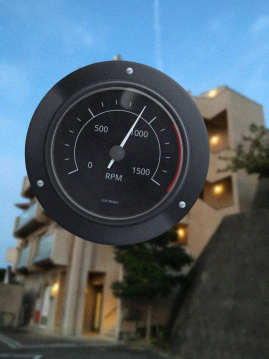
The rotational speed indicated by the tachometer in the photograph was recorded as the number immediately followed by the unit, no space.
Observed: 900rpm
